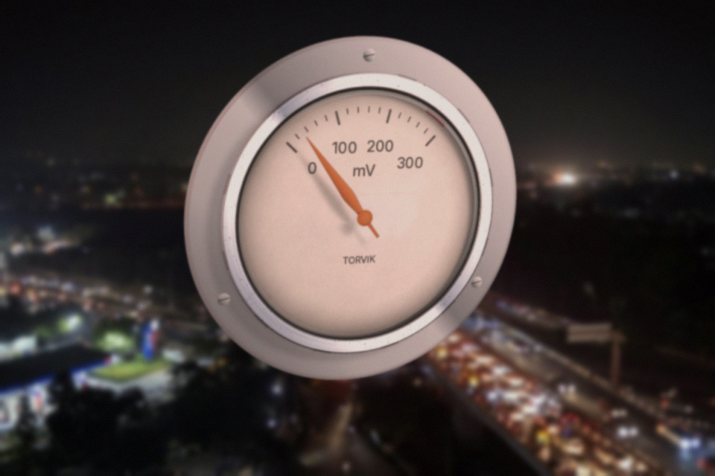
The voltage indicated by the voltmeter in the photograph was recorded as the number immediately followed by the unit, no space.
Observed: 30mV
